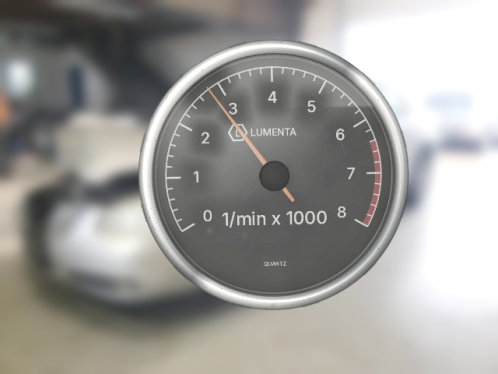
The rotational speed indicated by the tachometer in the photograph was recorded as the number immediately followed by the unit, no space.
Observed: 2800rpm
